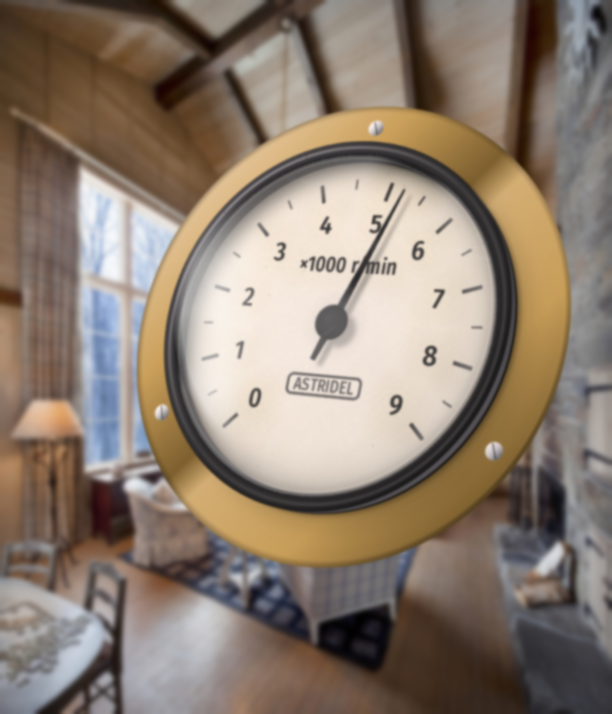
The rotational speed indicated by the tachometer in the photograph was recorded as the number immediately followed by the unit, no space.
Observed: 5250rpm
